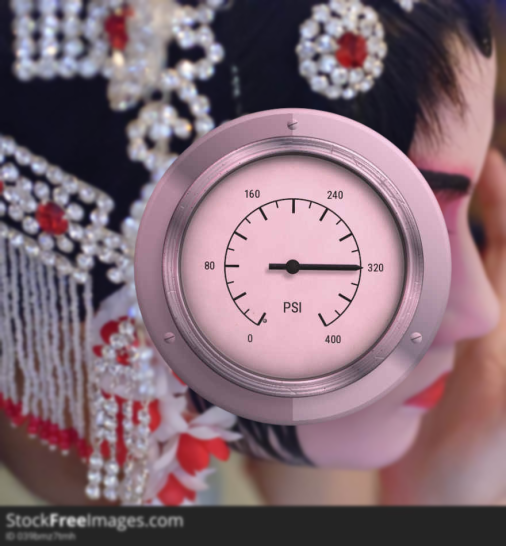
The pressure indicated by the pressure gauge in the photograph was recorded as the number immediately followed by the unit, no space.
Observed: 320psi
